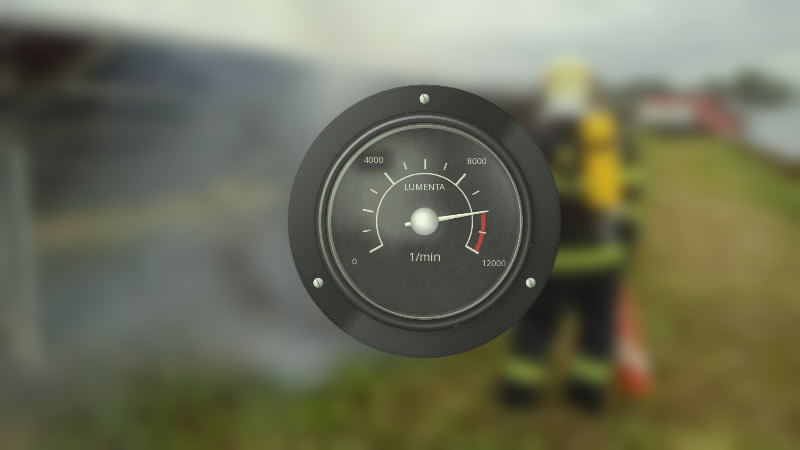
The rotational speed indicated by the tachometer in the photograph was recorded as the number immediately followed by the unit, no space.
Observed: 10000rpm
